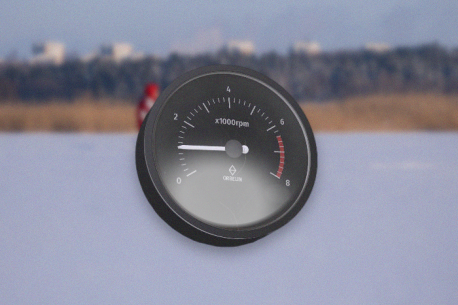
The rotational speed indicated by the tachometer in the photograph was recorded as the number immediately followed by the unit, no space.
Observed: 1000rpm
